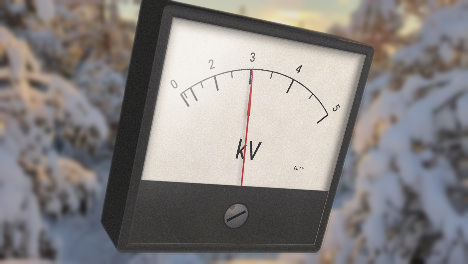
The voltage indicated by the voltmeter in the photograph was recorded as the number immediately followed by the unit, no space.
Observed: 3kV
